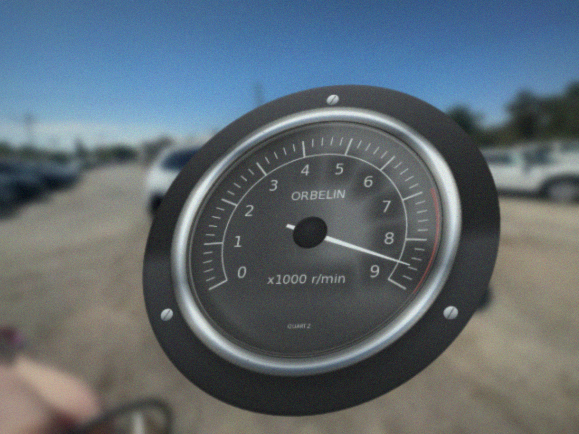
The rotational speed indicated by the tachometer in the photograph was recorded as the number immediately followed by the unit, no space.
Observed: 8600rpm
